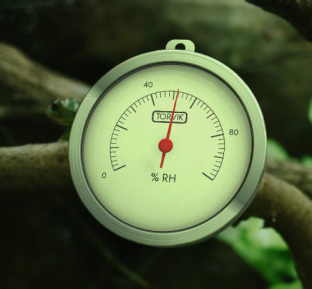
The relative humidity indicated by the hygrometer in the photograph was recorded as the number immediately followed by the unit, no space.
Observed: 52%
